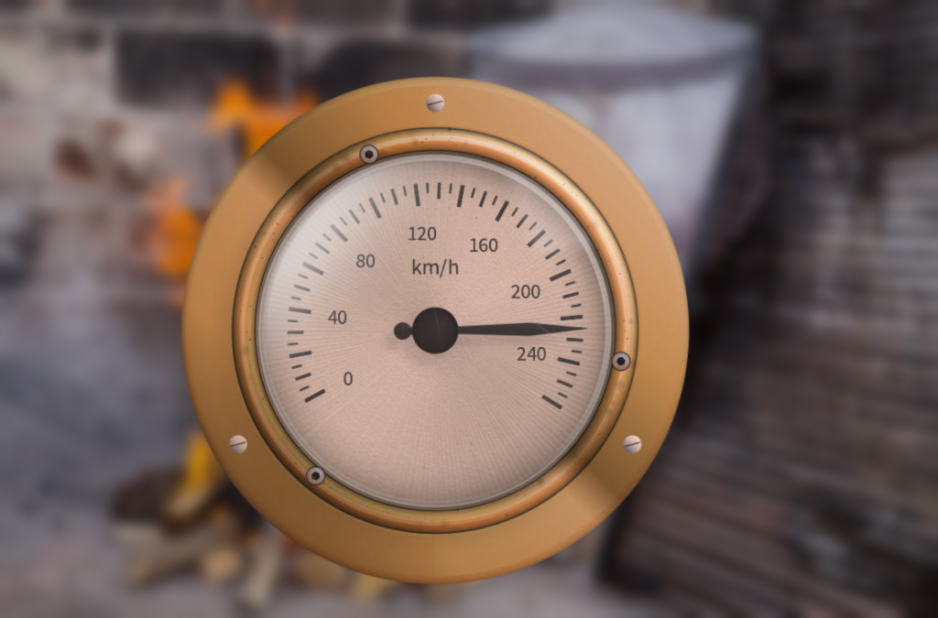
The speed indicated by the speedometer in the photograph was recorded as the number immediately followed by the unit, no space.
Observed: 225km/h
